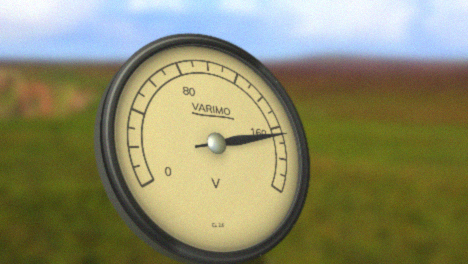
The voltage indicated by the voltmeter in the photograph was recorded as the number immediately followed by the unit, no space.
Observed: 165V
